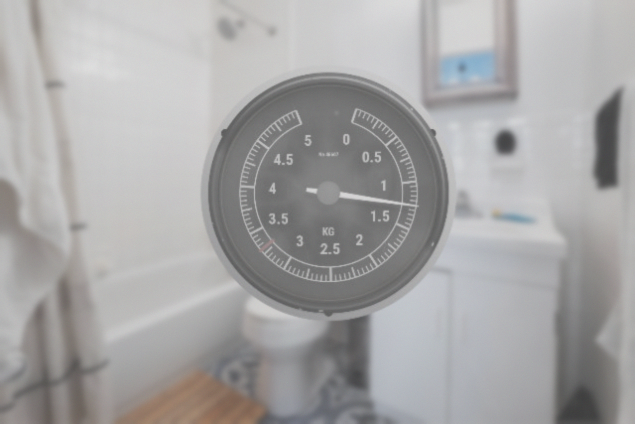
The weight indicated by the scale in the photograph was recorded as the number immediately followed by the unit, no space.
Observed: 1.25kg
